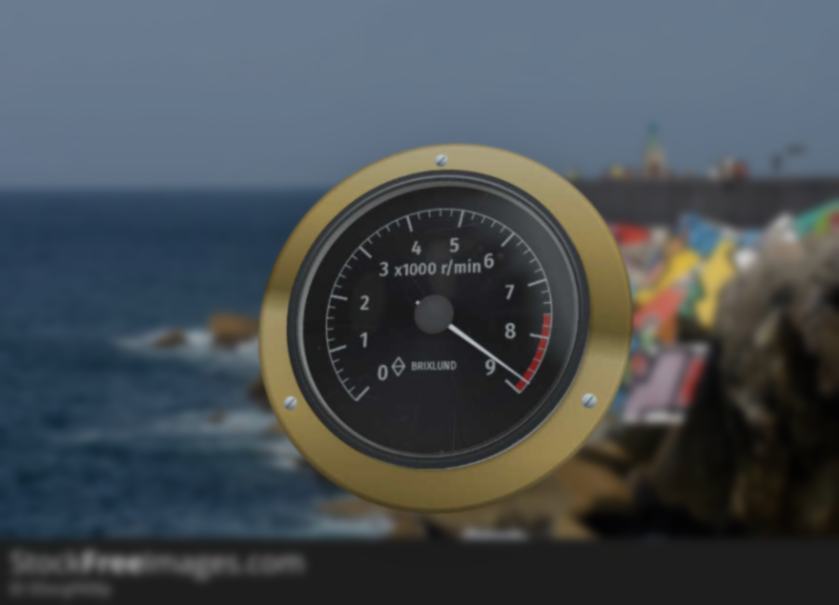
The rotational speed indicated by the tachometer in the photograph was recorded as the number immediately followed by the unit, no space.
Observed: 8800rpm
